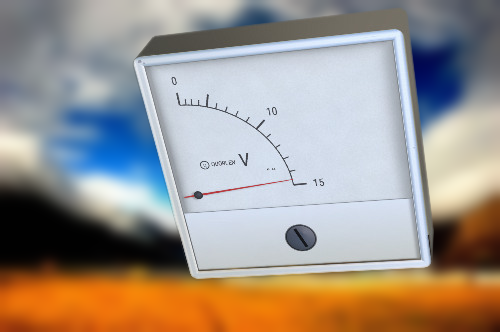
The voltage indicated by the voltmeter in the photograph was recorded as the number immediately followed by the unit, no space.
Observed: 14.5V
